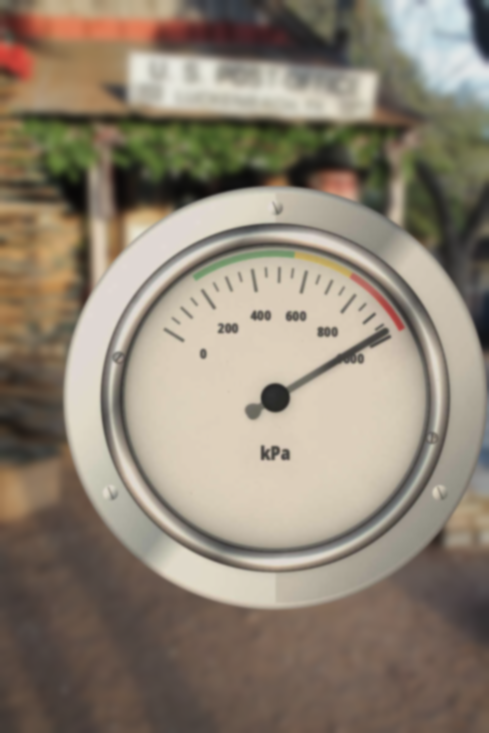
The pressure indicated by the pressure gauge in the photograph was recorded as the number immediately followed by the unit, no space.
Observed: 975kPa
